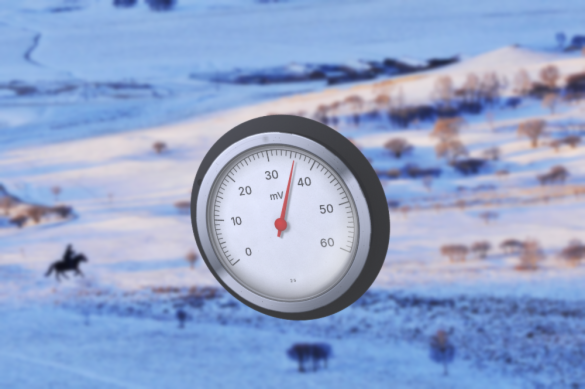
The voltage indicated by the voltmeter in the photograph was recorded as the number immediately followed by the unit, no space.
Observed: 36mV
